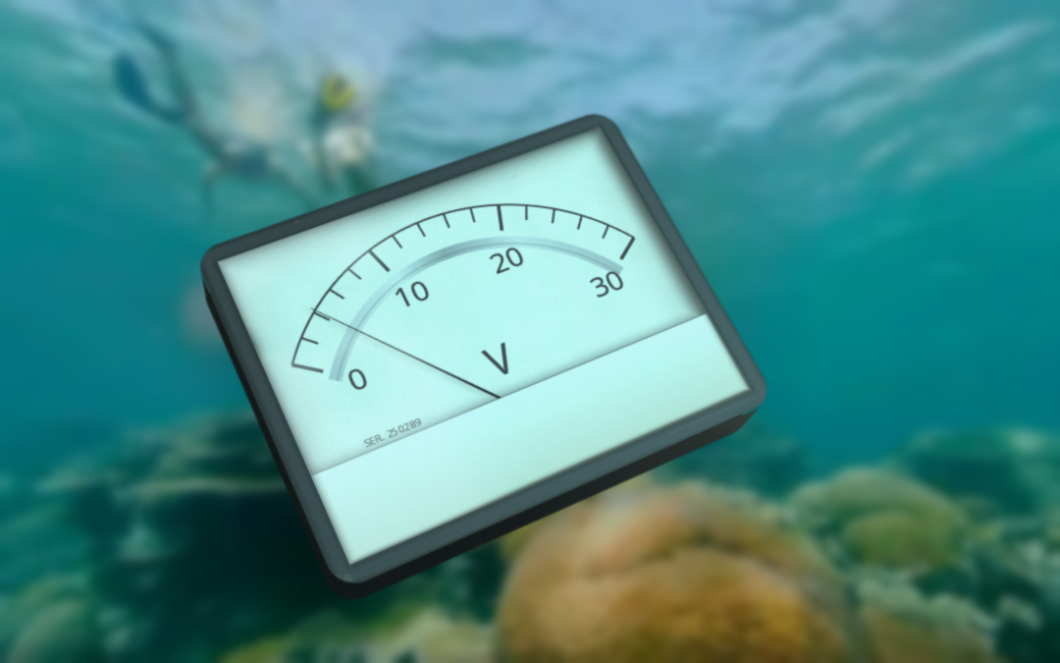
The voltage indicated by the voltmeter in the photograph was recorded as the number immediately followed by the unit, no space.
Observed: 4V
